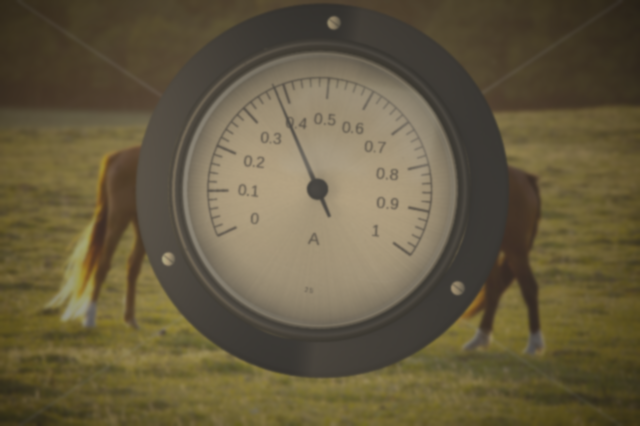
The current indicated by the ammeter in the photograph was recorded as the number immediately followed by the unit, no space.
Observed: 0.38A
